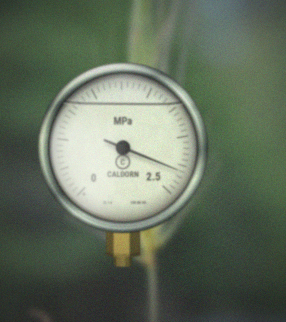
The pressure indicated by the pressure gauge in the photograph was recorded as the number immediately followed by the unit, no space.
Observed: 2.3MPa
